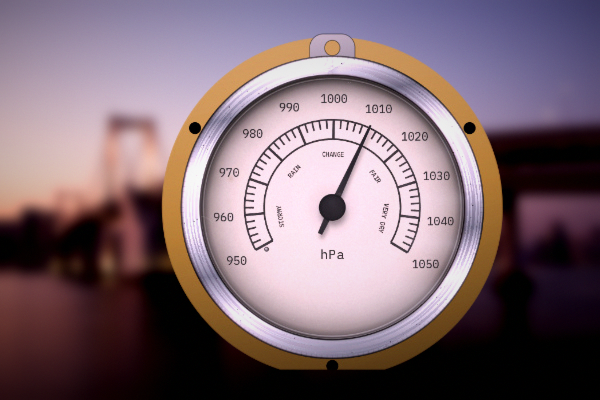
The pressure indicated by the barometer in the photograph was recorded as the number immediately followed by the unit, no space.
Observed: 1010hPa
